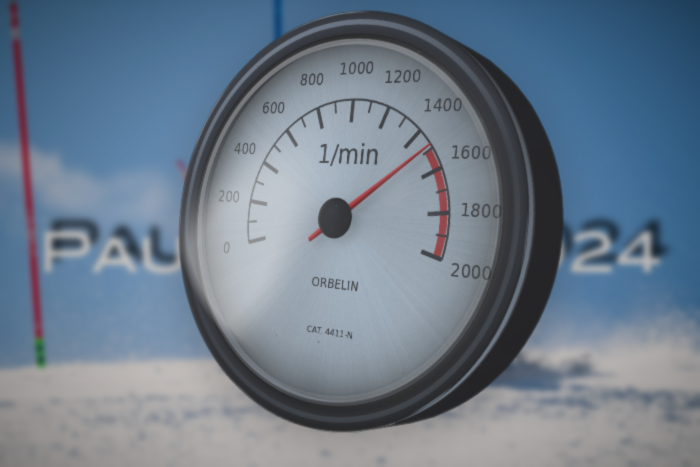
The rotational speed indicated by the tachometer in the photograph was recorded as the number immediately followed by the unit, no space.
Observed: 1500rpm
